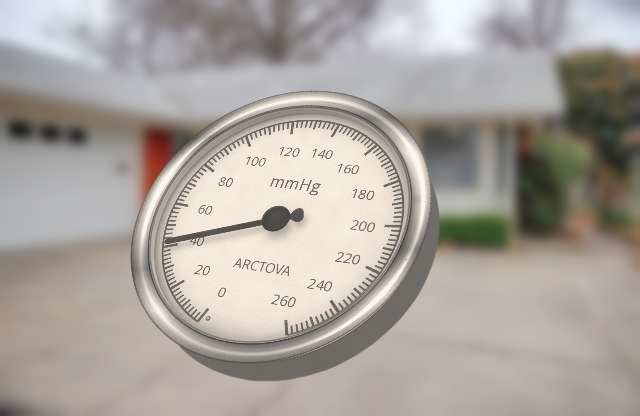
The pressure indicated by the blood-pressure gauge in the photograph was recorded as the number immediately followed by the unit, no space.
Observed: 40mmHg
